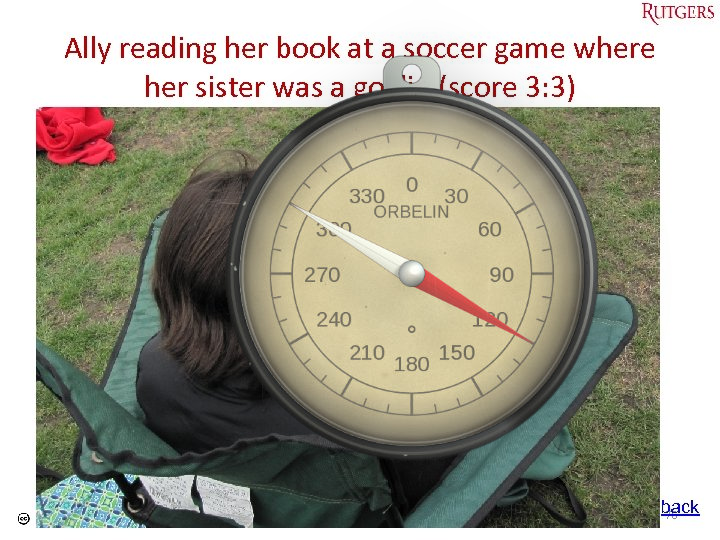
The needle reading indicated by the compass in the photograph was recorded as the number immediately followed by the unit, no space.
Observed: 120°
